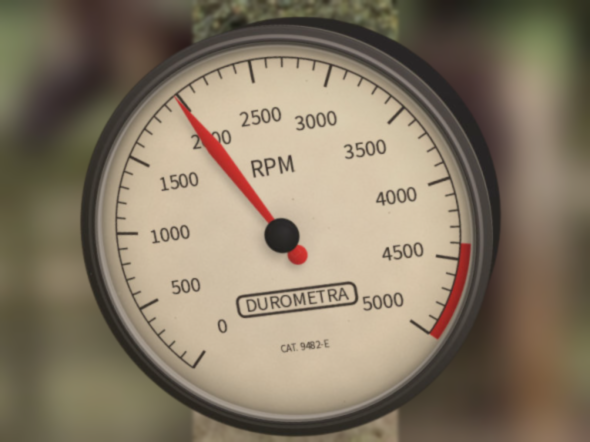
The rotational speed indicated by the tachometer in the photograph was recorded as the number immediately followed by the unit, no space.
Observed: 2000rpm
